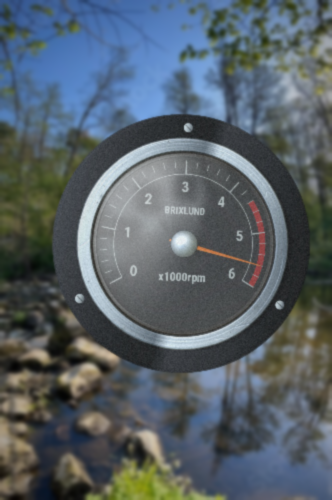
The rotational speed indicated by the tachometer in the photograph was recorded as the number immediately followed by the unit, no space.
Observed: 5600rpm
